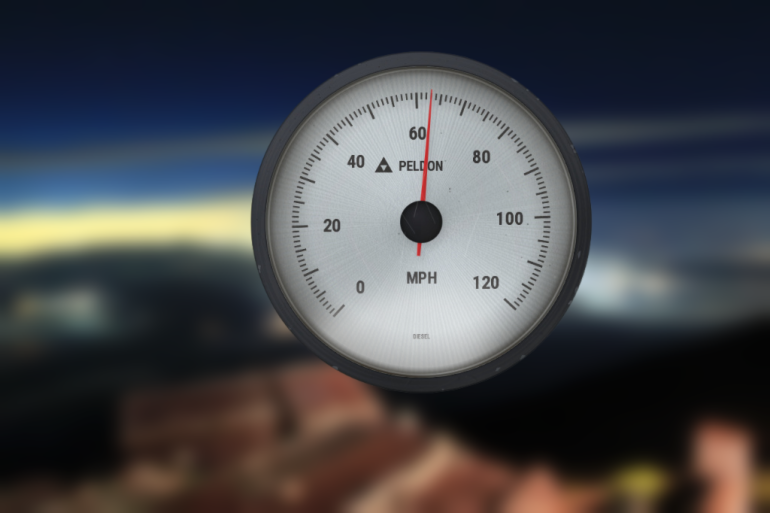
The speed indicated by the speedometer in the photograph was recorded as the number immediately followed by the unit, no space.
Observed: 63mph
